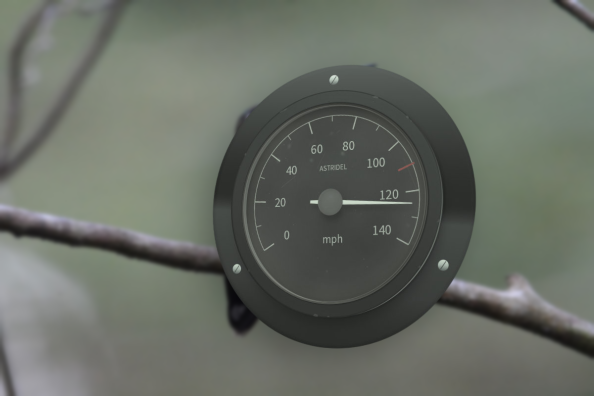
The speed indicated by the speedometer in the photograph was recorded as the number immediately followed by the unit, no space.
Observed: 125mph
